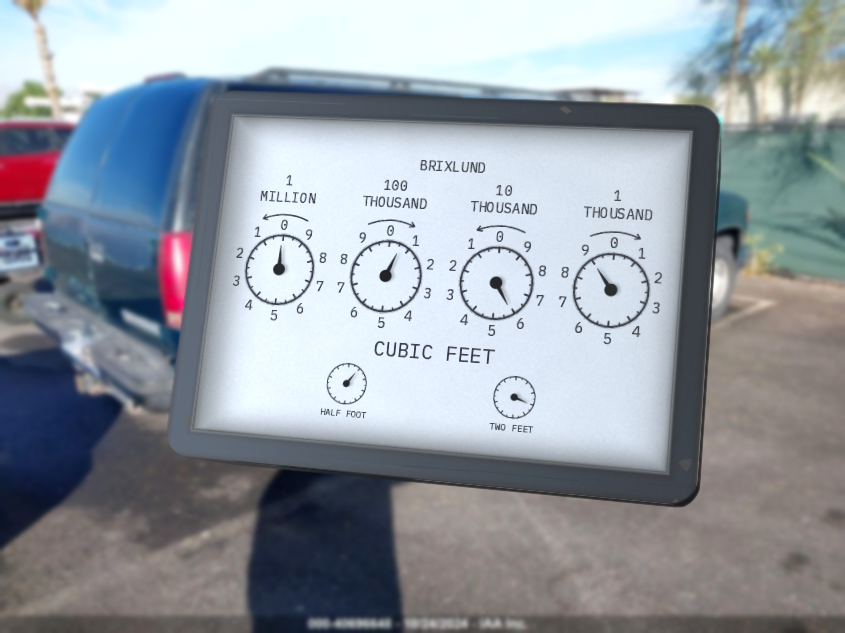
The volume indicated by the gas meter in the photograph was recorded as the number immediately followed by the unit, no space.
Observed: 5900ft³
